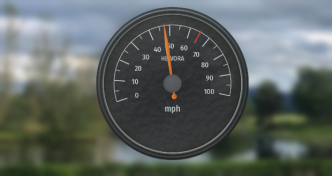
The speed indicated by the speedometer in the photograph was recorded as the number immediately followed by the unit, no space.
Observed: 47.5mph
